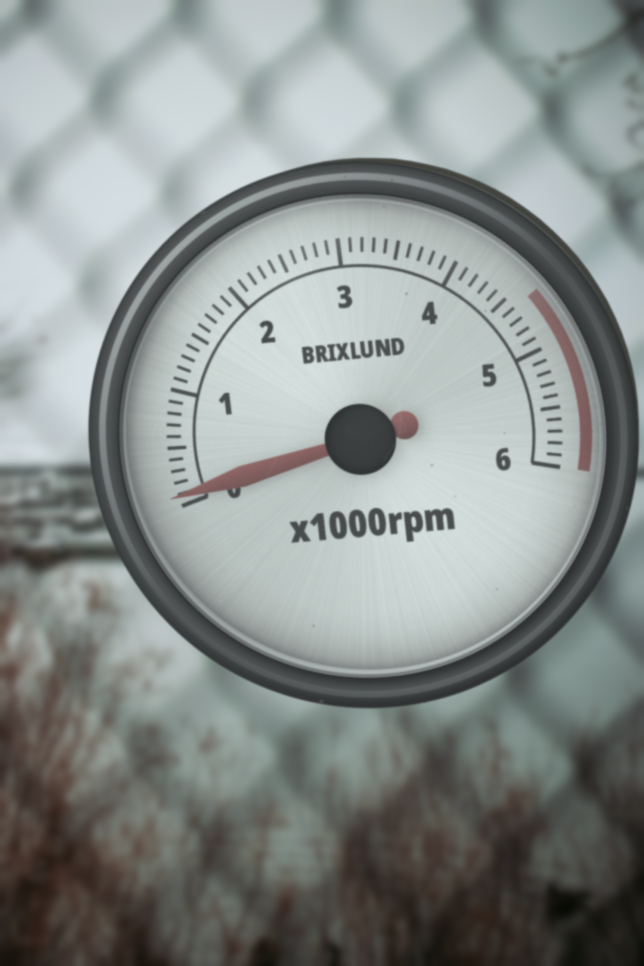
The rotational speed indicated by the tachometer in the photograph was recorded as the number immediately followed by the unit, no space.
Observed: 100rpm
